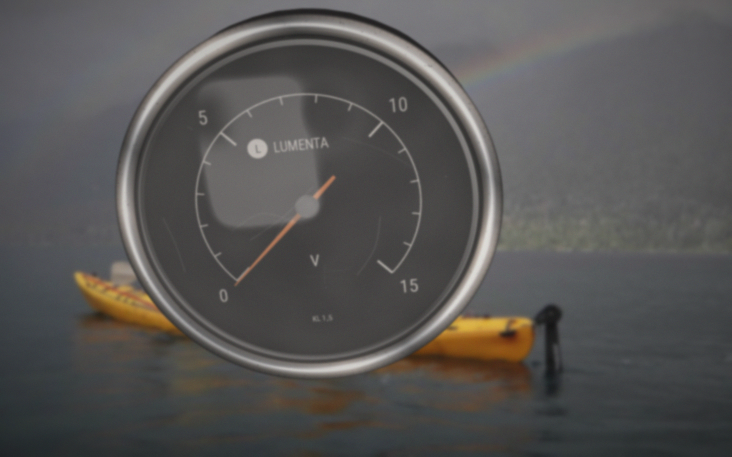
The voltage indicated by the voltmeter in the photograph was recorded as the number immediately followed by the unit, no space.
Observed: 0V
